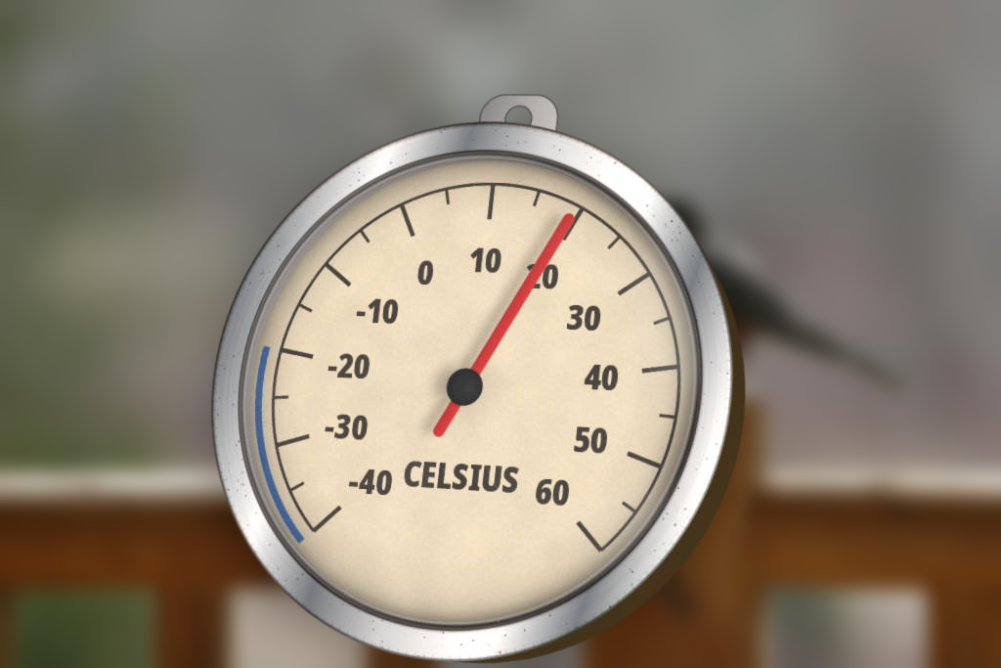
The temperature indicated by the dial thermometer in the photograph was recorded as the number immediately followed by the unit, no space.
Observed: 20°C
